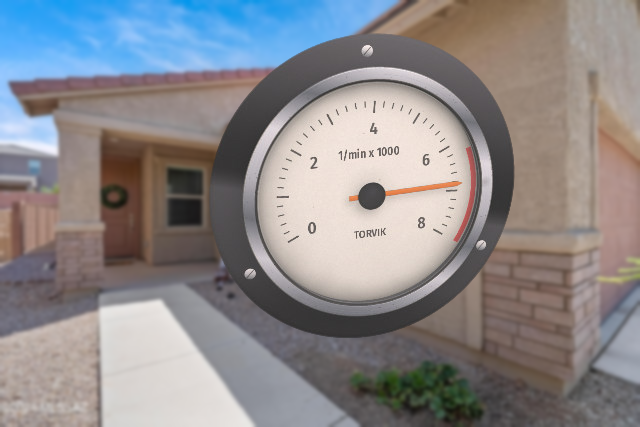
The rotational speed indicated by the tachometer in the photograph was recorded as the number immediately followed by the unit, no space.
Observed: 6800rpm
